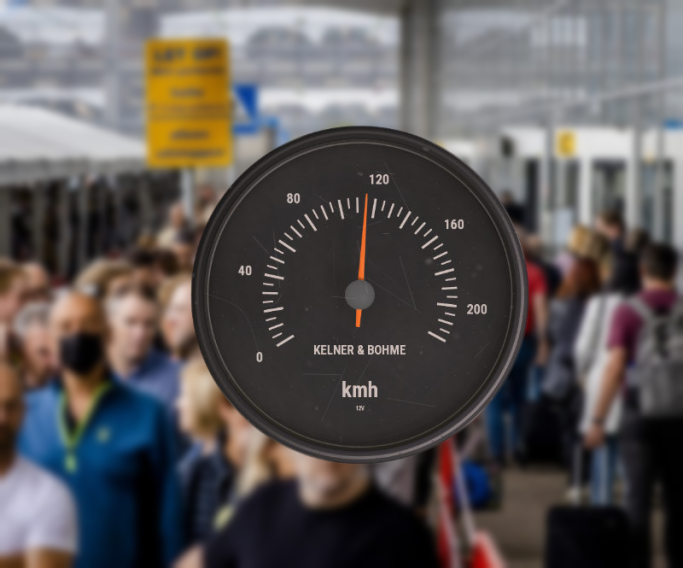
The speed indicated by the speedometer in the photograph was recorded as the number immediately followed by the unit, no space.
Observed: 115km/h
